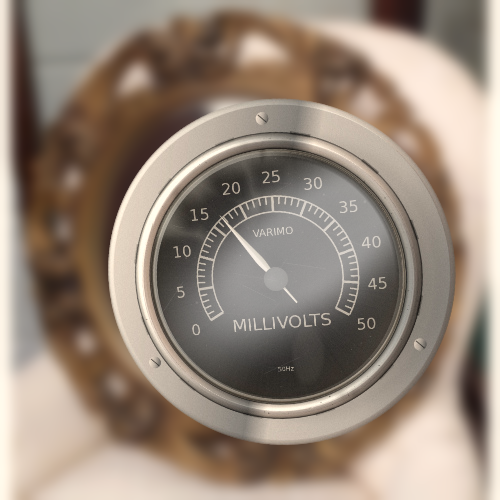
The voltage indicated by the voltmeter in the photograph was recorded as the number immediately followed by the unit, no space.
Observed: 17mV
